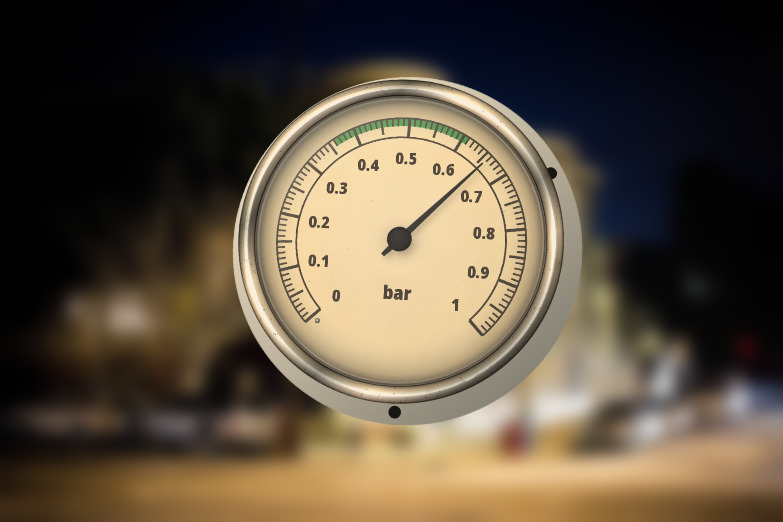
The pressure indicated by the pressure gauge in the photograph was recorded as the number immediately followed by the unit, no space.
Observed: 0.66bar
